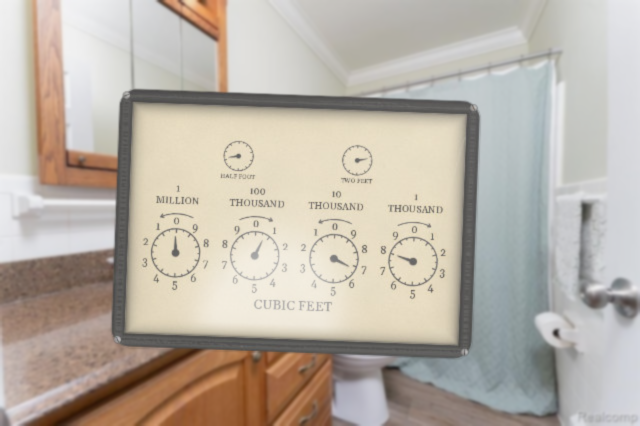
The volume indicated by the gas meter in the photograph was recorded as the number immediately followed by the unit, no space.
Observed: 6800ft³
